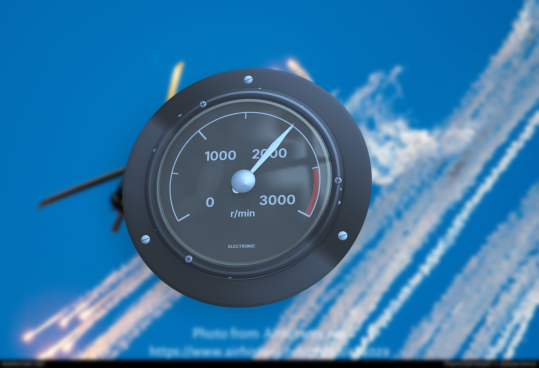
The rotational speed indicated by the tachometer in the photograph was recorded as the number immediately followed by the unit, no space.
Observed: 2000rpm
